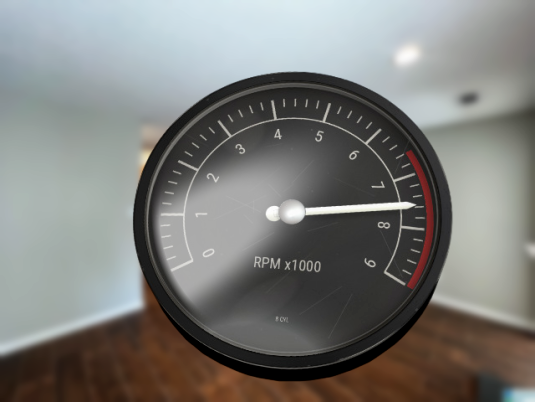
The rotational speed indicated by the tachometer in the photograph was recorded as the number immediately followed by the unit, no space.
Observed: 7600rpm
